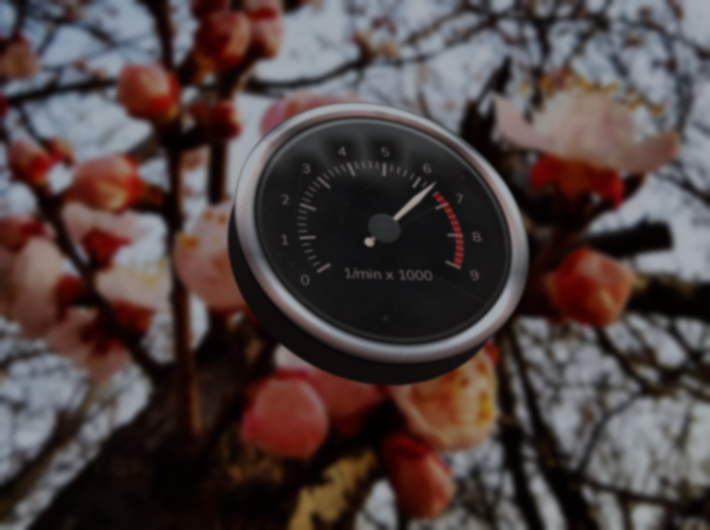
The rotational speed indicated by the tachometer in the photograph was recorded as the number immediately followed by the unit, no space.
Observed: 6400rpm
